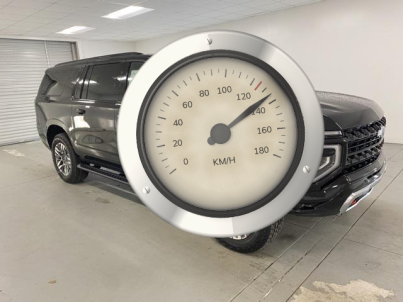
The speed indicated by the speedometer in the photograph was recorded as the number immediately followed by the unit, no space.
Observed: 135km/h
